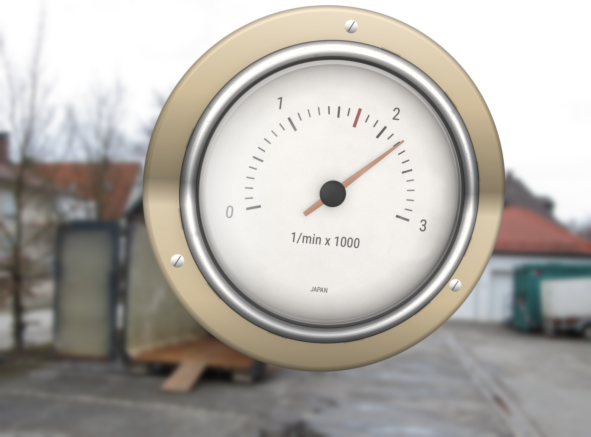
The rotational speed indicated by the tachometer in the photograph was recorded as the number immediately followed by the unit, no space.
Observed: 2200rpm
